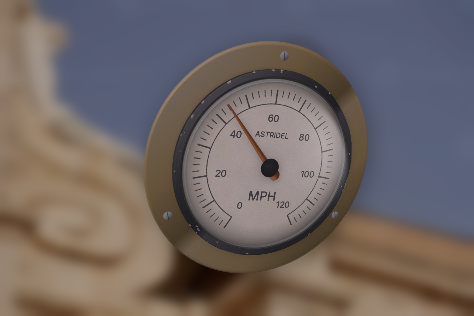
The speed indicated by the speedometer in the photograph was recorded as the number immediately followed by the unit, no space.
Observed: 44mph
